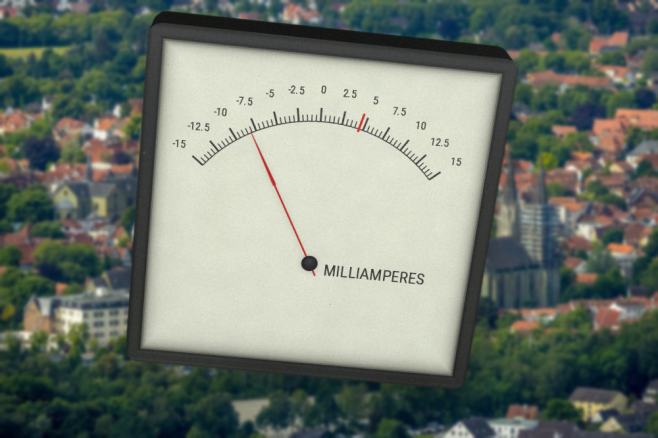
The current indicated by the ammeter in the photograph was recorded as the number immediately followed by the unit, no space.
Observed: -8mA
